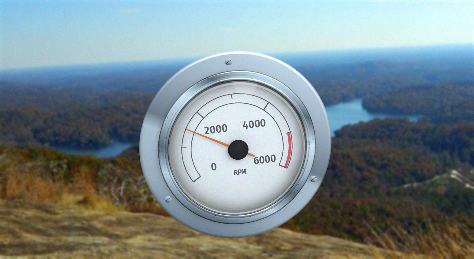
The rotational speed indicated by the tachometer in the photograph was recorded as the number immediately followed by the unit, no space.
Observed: 1500rpm
